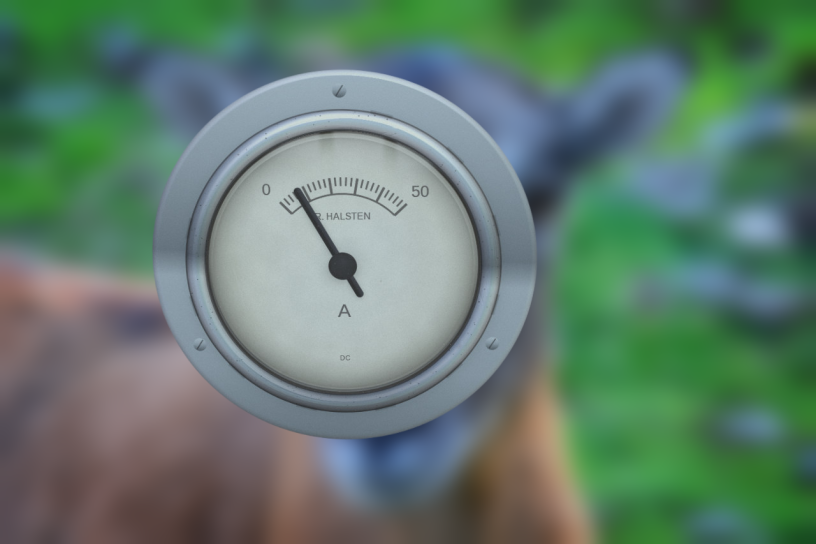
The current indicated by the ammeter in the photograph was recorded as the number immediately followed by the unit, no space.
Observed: 8A
